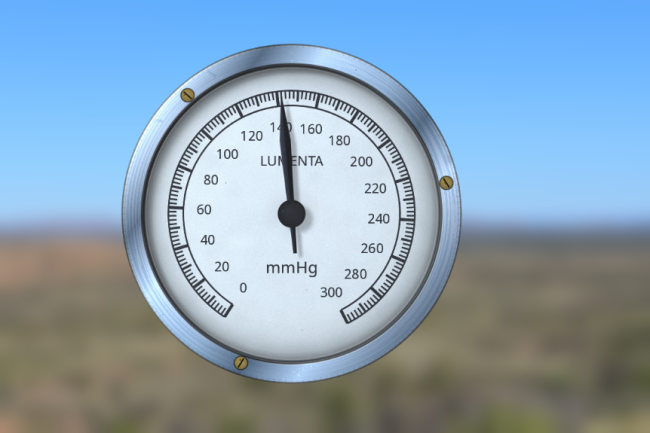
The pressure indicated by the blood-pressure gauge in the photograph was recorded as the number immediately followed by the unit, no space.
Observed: 142mmHg
